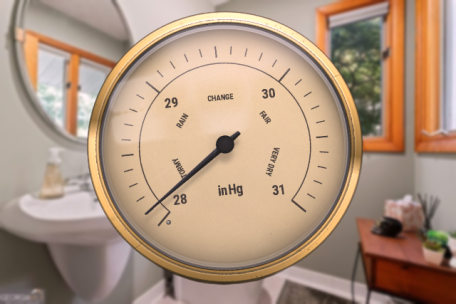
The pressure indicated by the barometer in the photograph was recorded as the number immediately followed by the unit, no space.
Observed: 28.1inHg
